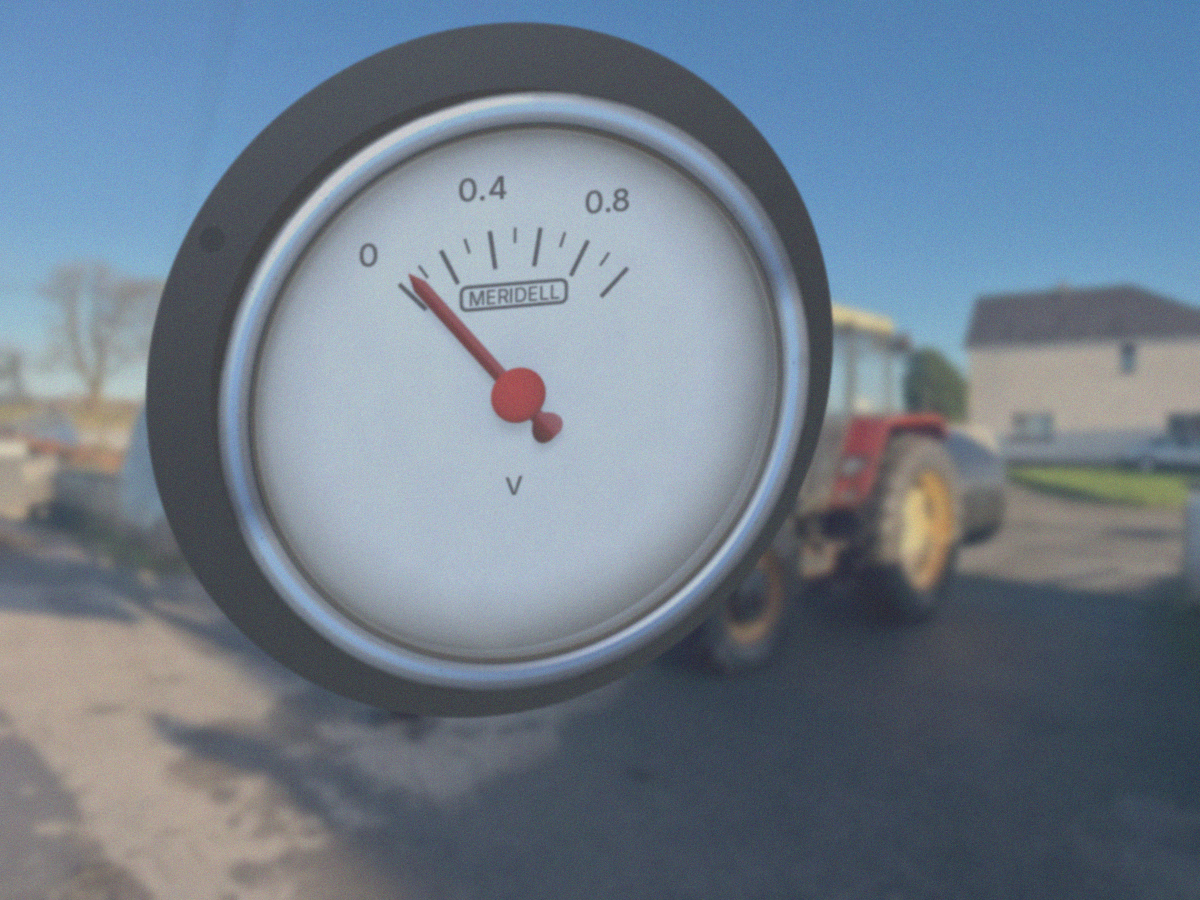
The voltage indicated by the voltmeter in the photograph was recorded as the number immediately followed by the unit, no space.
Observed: 0.05V
